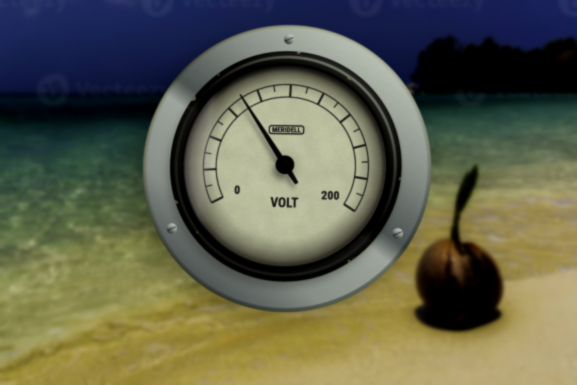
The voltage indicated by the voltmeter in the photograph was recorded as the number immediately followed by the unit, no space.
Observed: 70V
